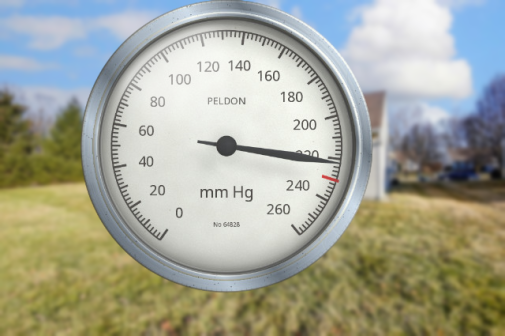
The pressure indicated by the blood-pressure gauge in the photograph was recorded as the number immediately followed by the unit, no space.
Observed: 222mmHg
